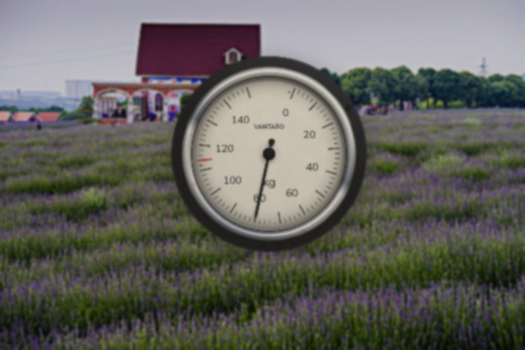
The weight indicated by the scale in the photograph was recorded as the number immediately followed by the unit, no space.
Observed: 80kg
